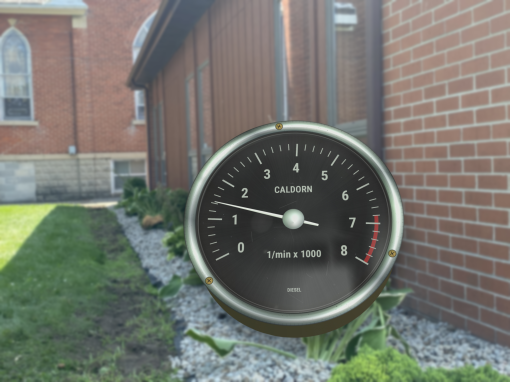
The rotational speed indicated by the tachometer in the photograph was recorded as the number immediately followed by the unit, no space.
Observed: 1400rpm
